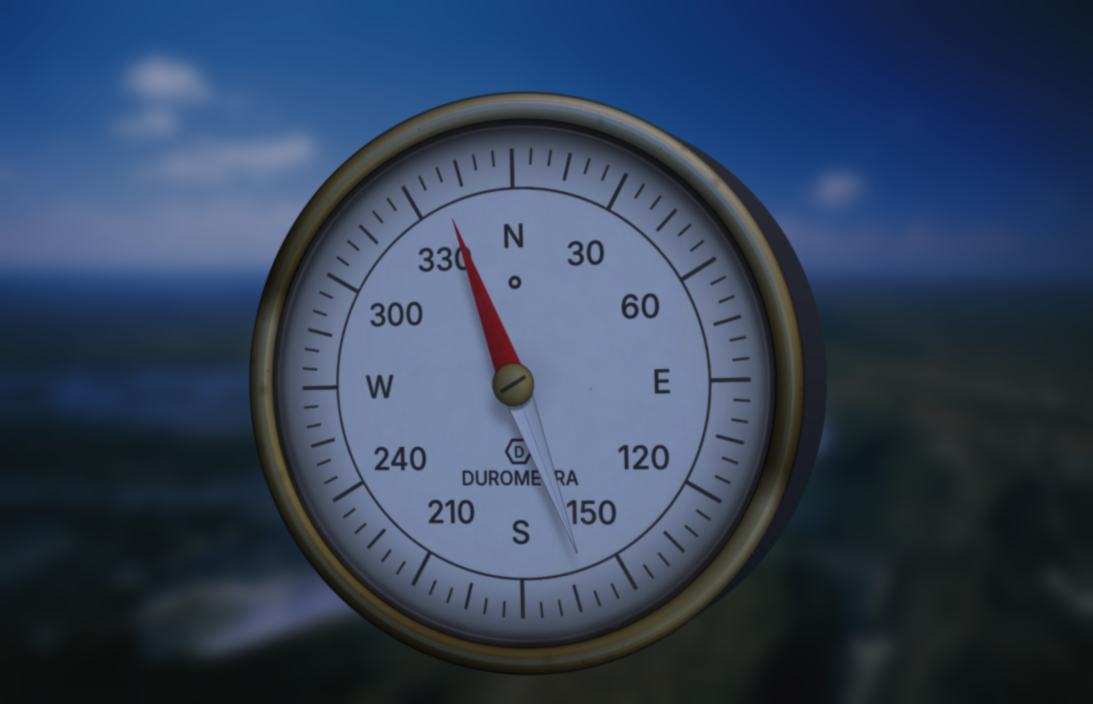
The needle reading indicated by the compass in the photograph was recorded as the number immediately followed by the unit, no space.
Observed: 340°
